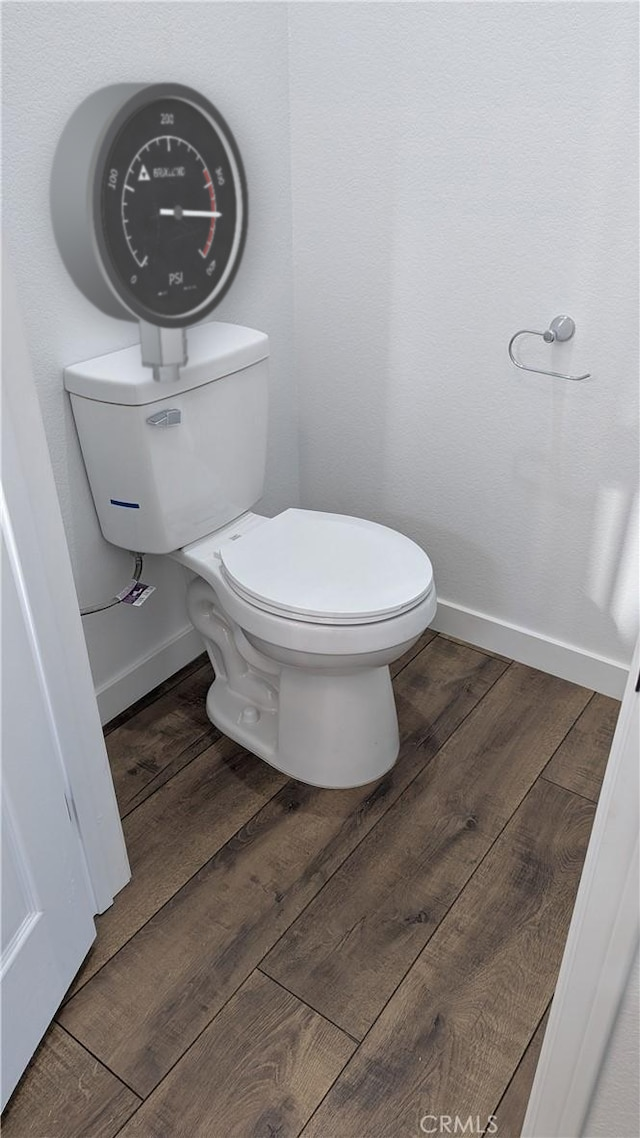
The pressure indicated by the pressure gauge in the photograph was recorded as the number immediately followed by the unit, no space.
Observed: 340psi
